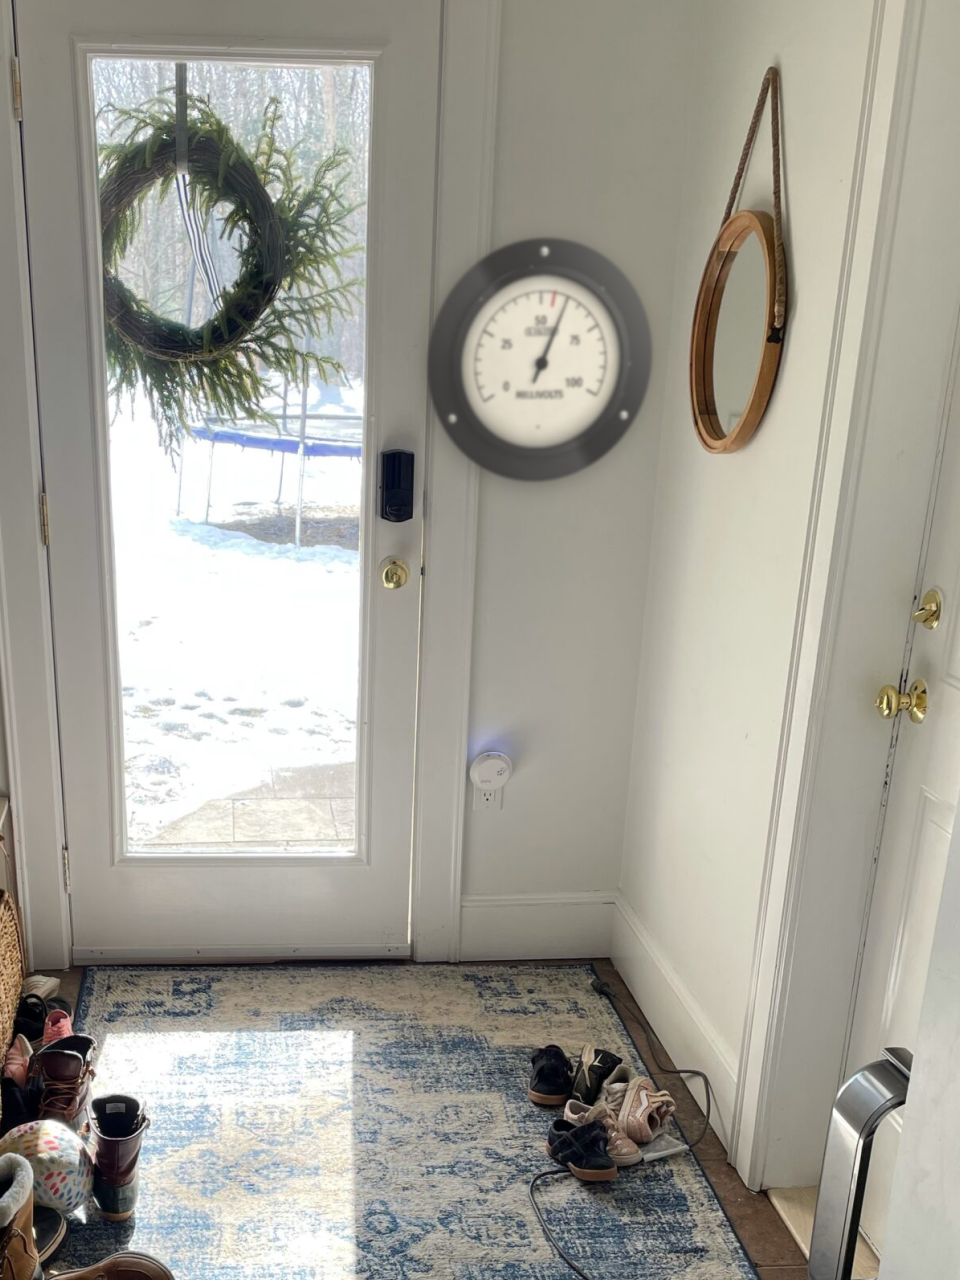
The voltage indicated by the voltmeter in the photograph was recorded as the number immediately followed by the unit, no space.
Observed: 60mV
